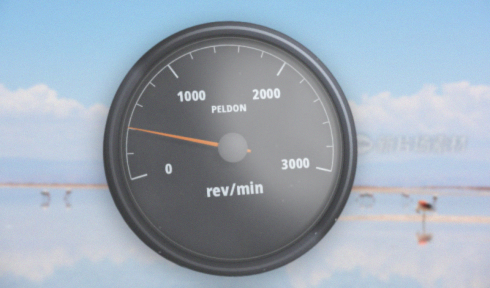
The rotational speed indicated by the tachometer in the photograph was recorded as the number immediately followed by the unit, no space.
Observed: 400rpm
